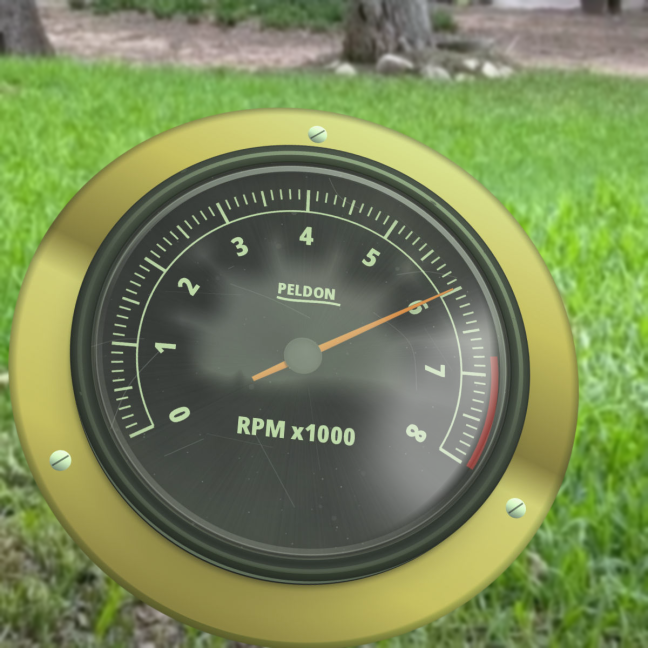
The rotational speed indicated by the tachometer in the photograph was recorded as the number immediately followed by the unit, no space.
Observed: 6000rpm
